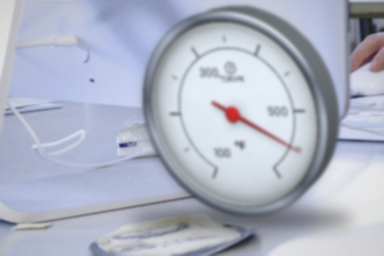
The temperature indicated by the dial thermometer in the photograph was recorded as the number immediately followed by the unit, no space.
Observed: 550°F
